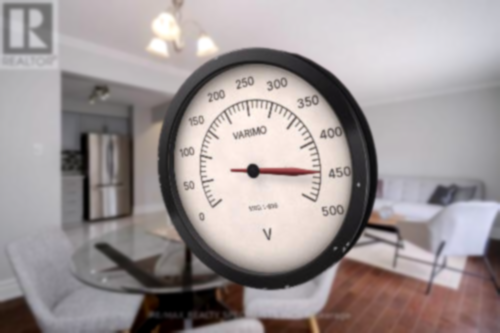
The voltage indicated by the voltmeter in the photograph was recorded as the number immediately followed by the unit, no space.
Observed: 450V
